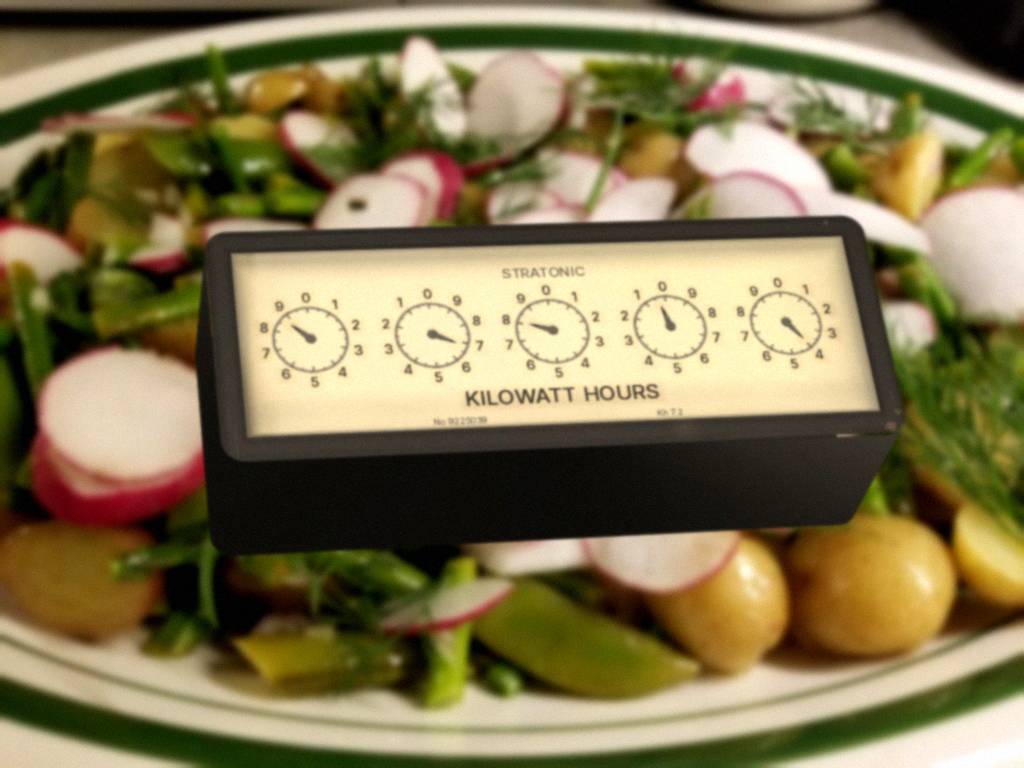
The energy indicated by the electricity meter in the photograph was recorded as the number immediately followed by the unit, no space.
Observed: 86804kWh
